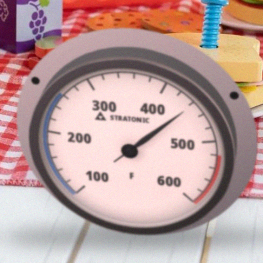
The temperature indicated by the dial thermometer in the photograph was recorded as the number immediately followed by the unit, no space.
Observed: 440°F
